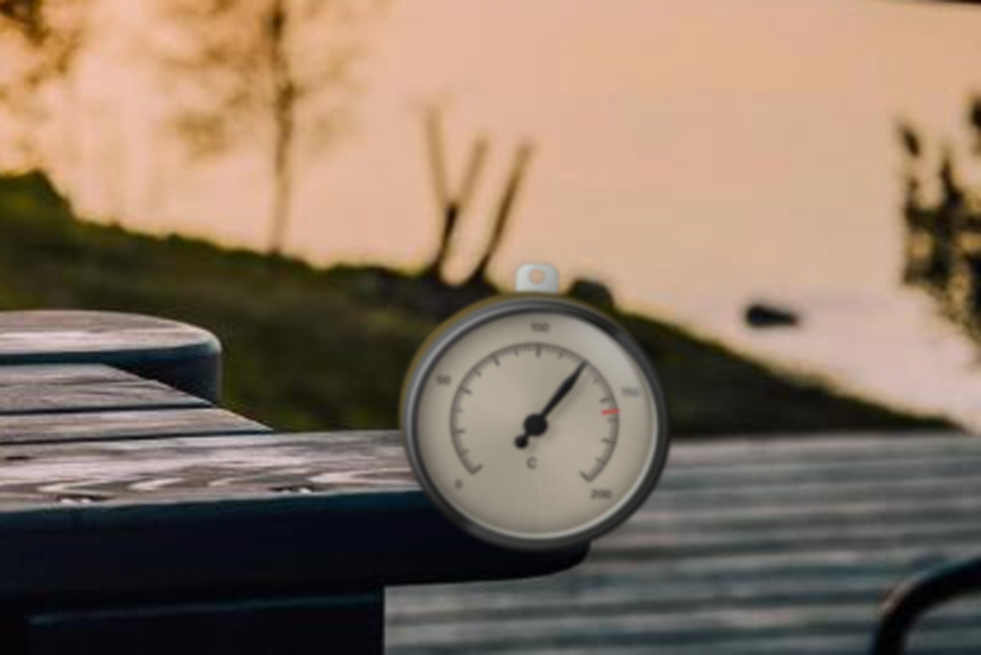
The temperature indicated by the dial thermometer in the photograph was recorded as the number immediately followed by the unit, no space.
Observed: 125°C
